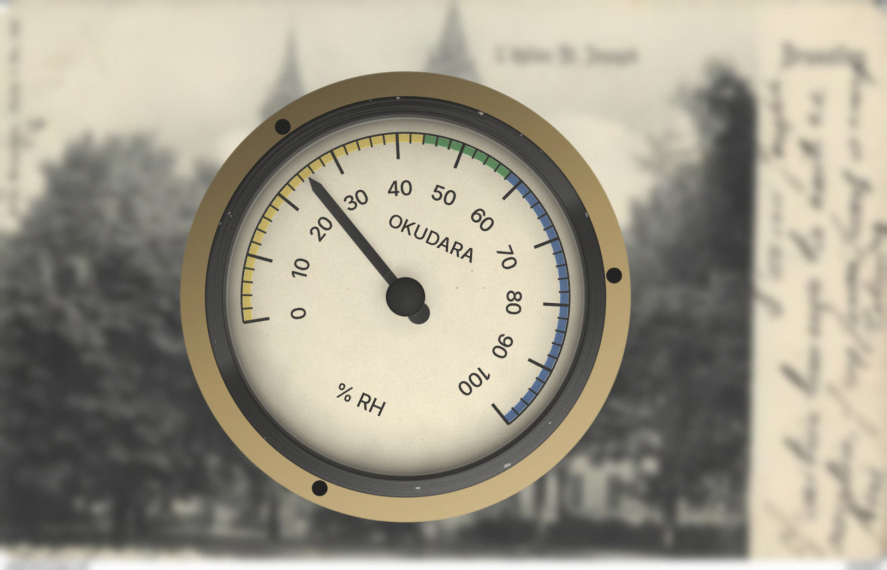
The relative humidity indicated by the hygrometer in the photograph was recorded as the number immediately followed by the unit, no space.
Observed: 25%
